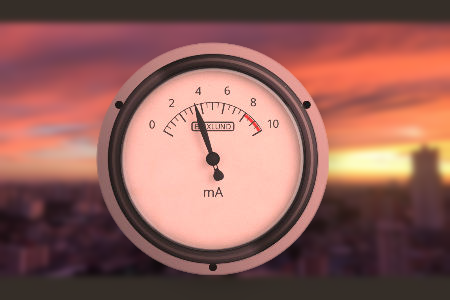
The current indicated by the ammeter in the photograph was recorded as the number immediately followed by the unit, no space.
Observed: 3.5mA
